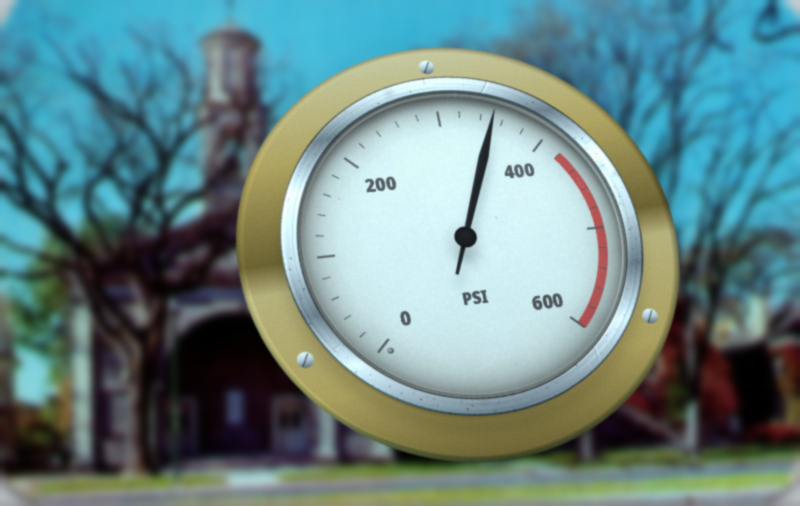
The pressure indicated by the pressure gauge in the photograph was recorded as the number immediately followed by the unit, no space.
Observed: 350psi
